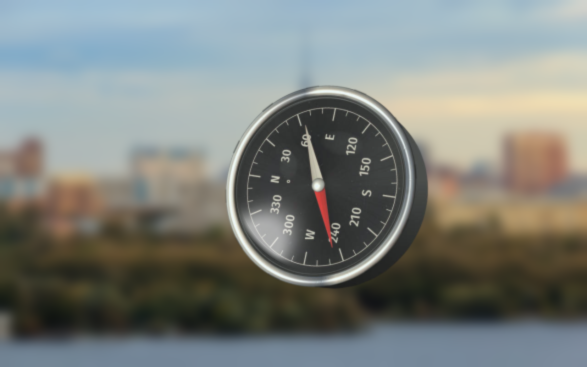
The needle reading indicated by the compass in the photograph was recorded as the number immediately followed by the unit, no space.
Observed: 245°
